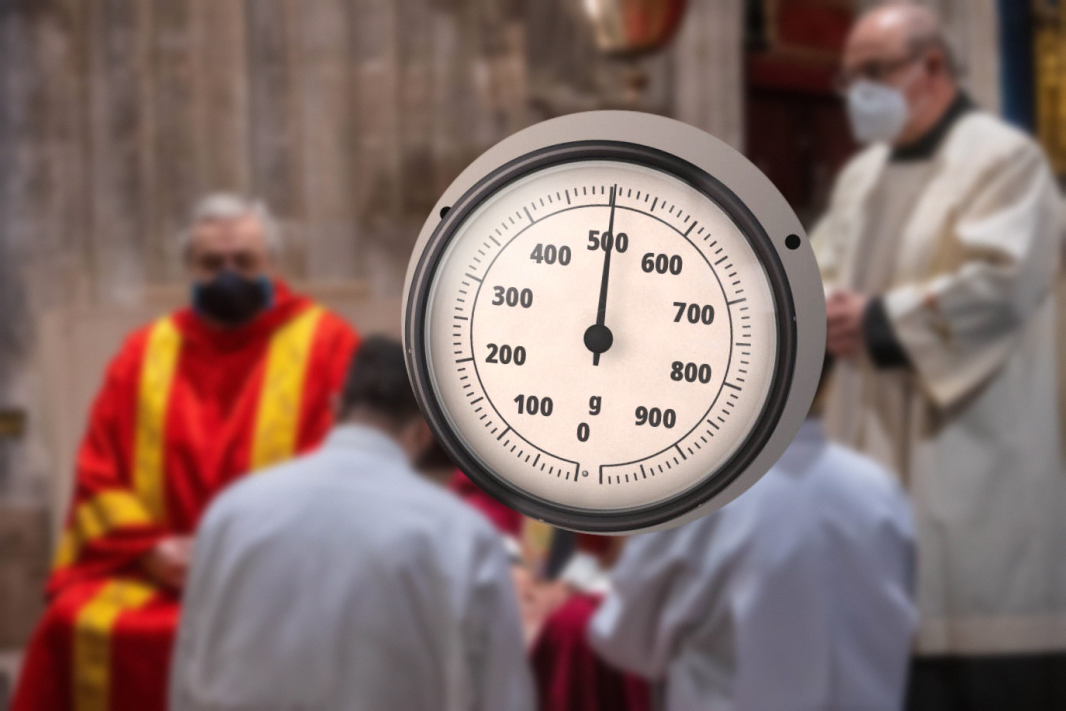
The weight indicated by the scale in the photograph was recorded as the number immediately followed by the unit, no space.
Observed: 505g
